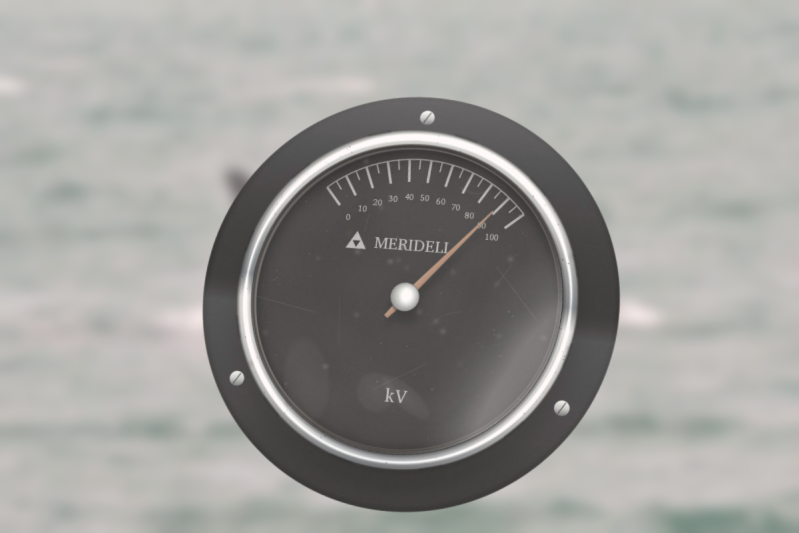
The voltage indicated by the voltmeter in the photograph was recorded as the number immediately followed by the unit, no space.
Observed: 90kV
